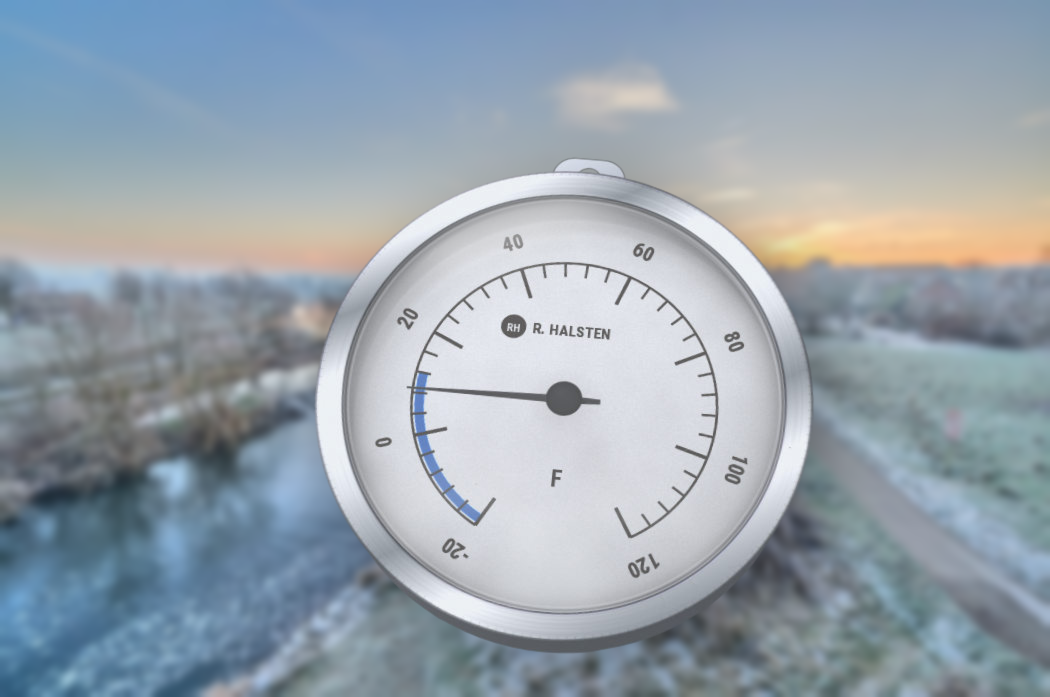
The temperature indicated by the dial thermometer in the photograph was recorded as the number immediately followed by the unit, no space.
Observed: 8°F
